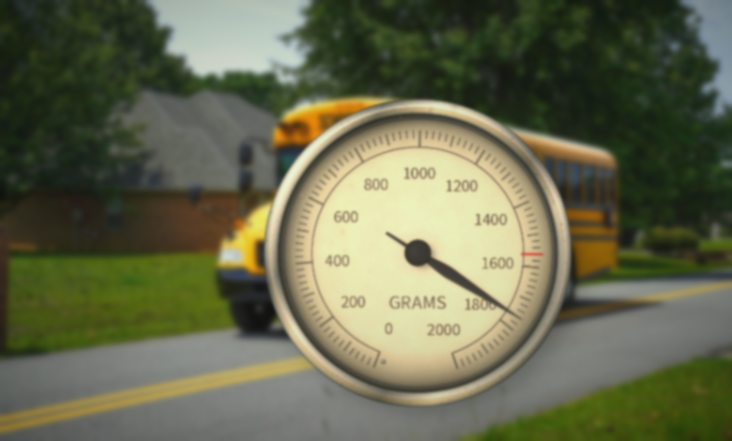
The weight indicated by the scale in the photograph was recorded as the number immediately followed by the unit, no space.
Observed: 1760g
